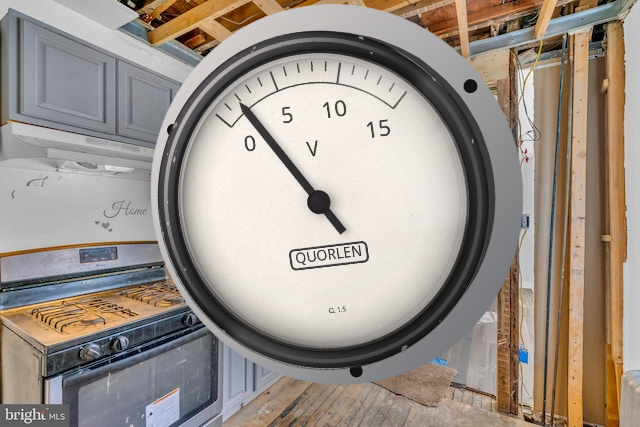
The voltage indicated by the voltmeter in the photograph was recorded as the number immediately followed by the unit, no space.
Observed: 2V
